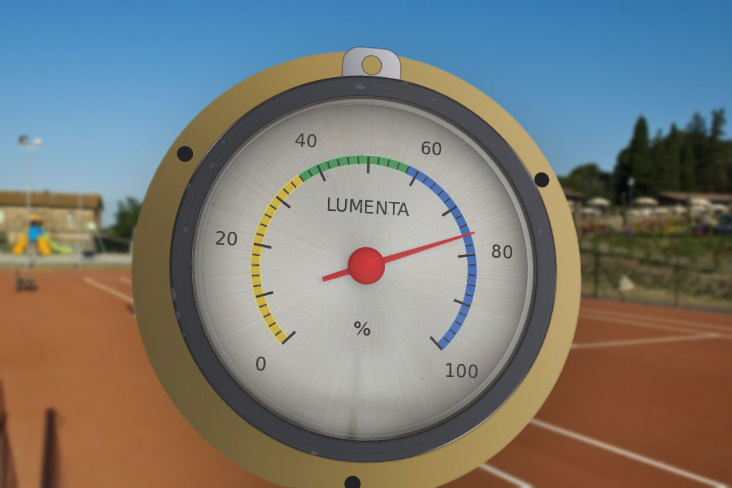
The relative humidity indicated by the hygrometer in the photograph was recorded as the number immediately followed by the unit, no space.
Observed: 76%
